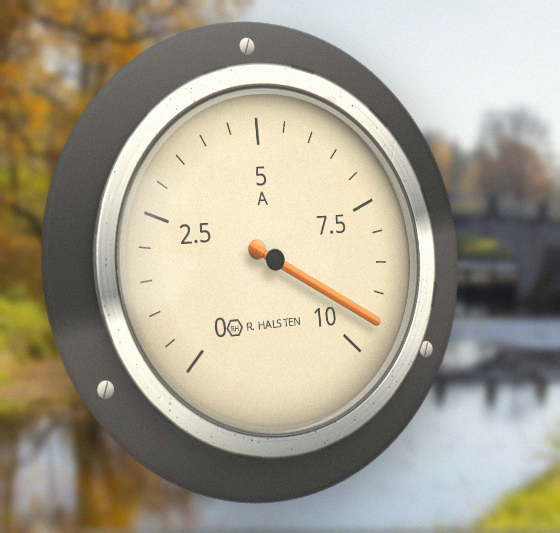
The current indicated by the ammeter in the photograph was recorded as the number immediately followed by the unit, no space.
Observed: 9.5A
